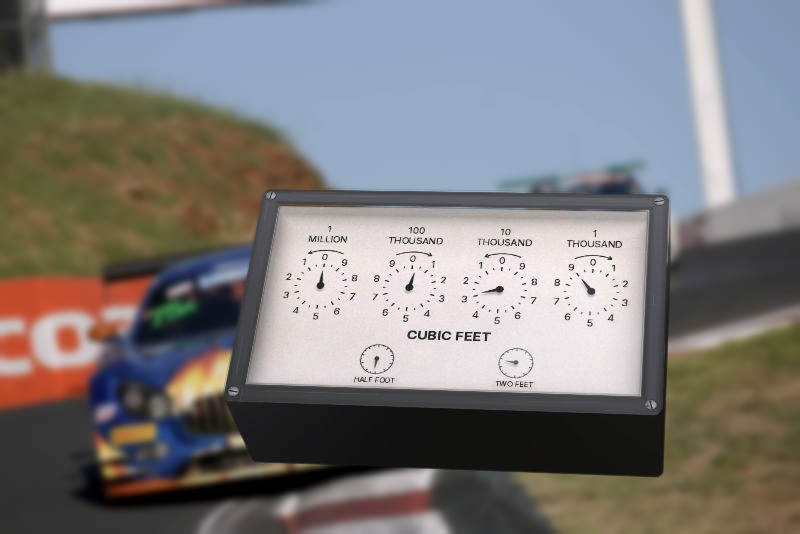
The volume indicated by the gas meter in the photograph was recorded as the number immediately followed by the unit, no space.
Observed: 2900ft³
